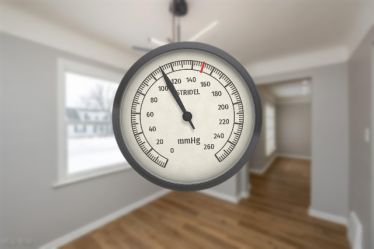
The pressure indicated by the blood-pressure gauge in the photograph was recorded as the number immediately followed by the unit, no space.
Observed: 110mmHg
